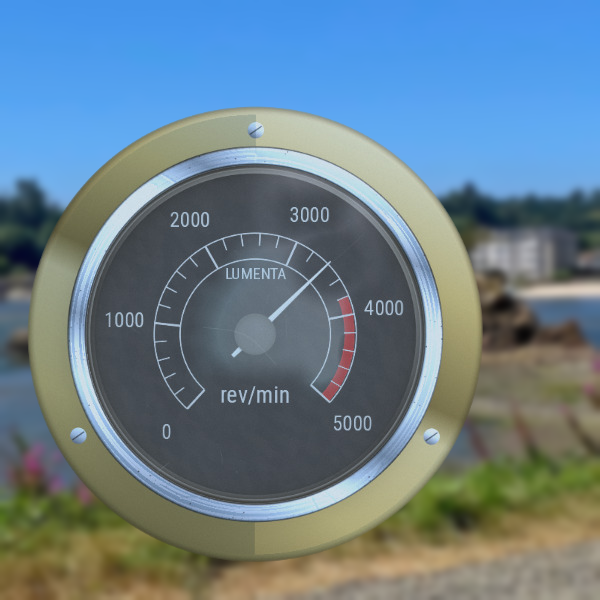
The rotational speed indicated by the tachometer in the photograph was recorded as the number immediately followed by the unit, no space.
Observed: 3400rpm
